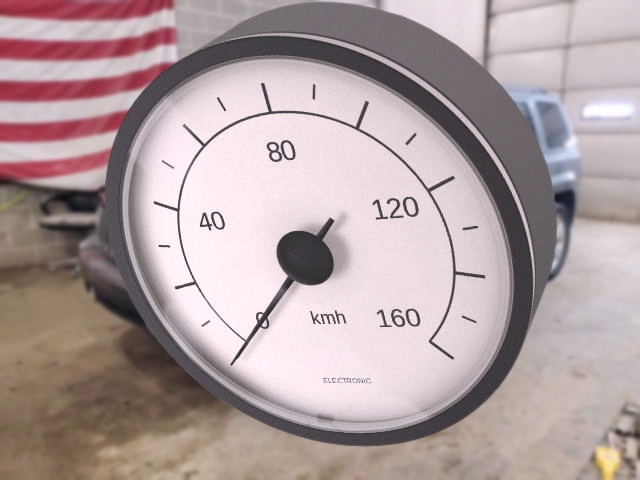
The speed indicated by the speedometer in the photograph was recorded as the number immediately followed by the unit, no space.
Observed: 0km/h
